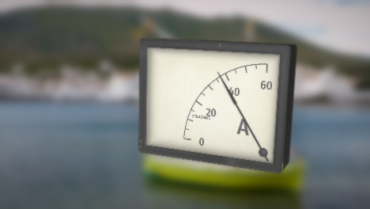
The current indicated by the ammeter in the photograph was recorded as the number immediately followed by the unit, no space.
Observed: 37.5A
